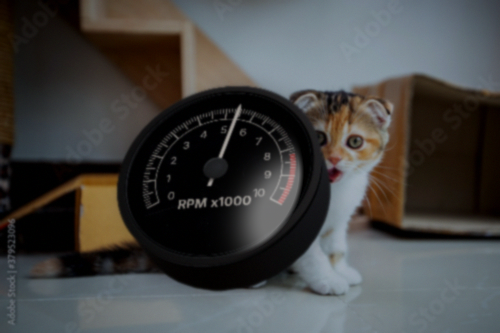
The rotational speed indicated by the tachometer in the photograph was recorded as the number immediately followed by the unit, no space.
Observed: 5500rpm
